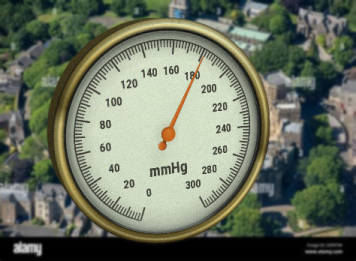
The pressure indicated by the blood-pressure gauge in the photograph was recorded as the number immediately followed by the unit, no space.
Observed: 180mmHg
